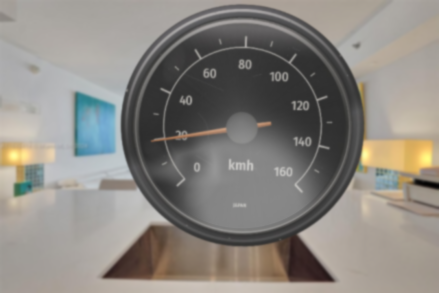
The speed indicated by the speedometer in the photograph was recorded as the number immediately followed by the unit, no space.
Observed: 20km/h
